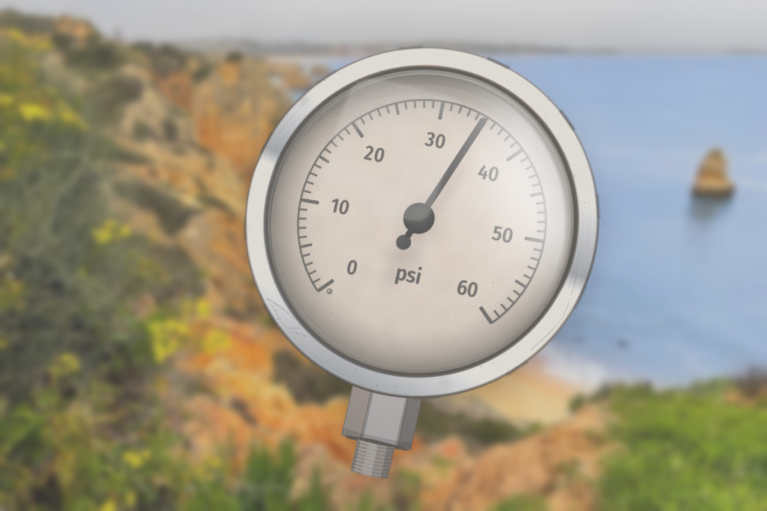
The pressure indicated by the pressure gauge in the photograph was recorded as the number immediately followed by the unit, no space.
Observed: 35psi
